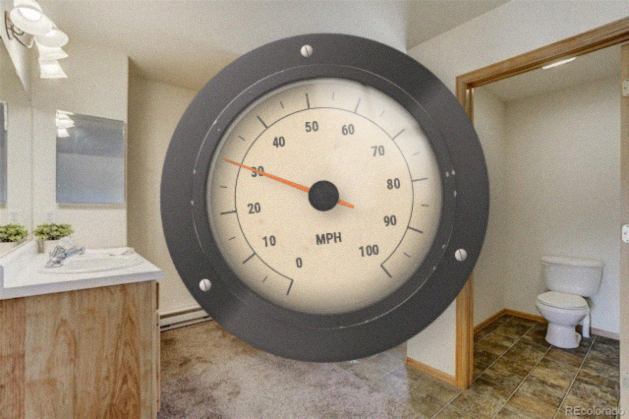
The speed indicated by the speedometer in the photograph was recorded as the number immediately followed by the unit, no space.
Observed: 30mph
